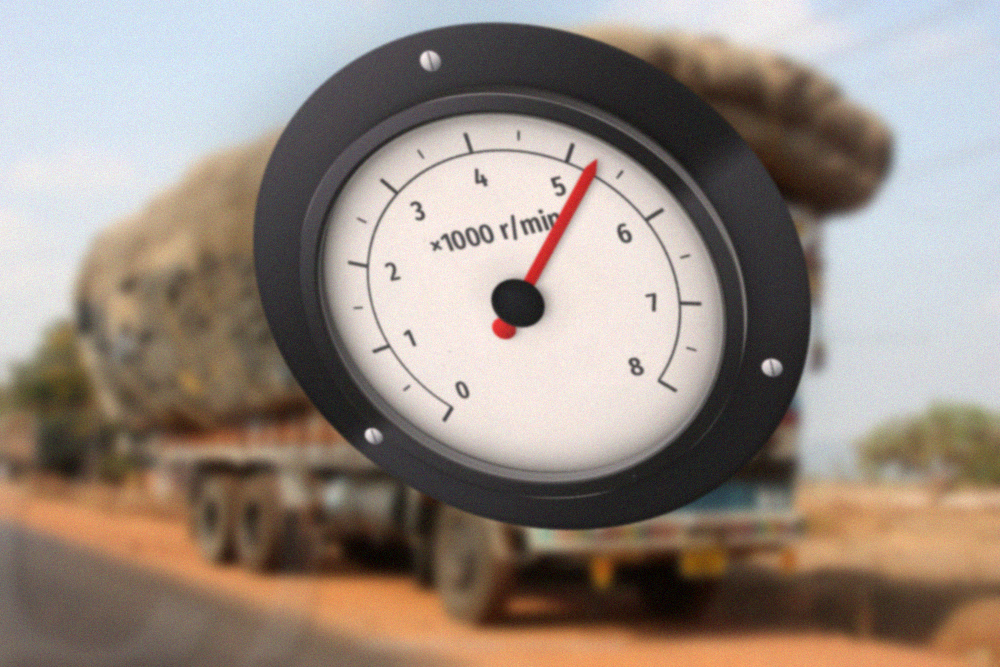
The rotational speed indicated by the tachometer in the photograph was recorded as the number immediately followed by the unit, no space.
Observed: 5250rpm
